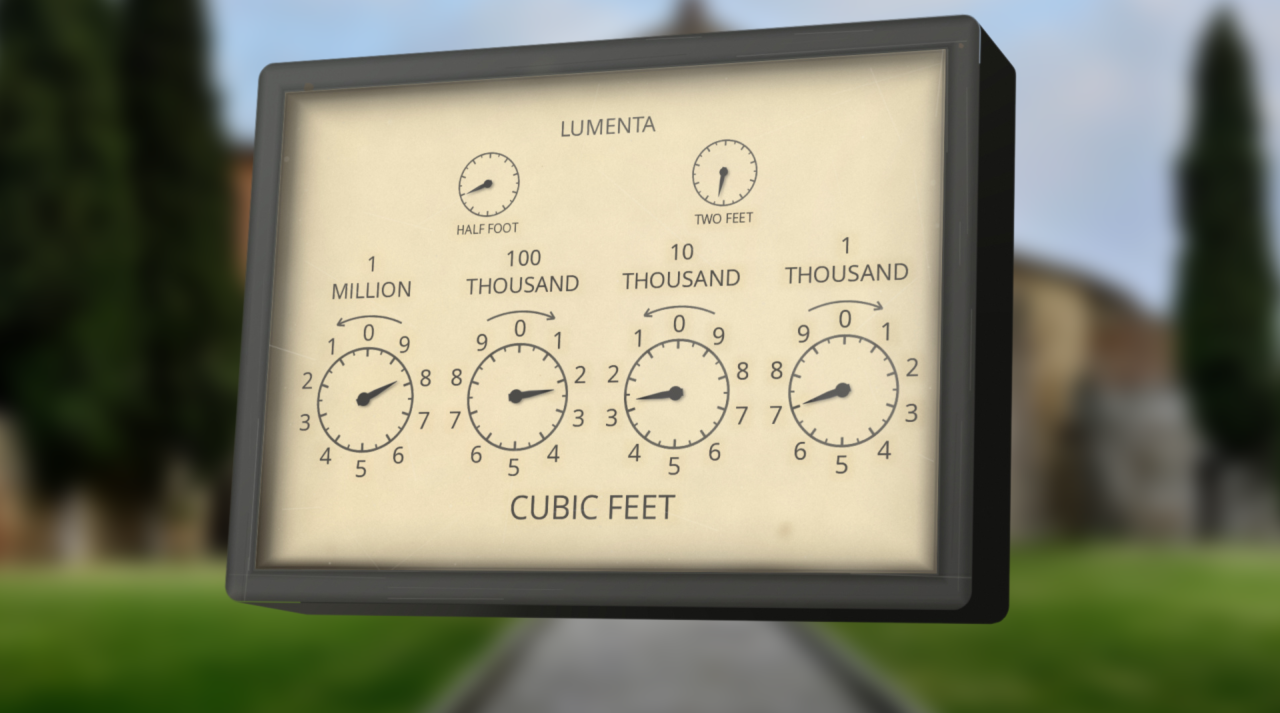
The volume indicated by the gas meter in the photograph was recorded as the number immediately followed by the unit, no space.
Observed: 822700ft³
